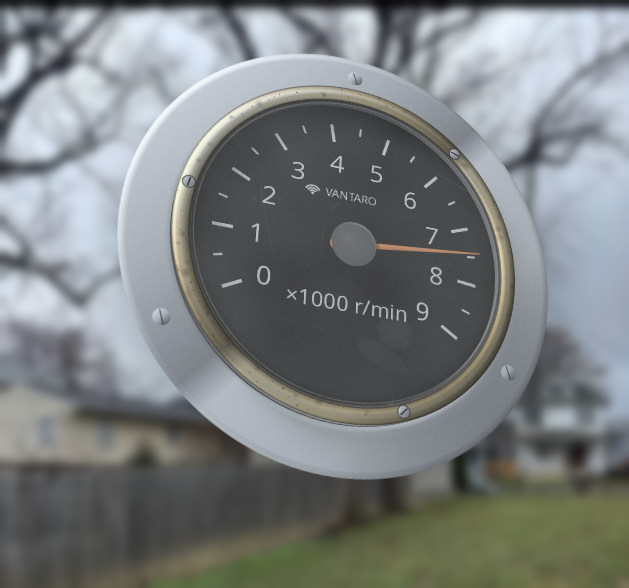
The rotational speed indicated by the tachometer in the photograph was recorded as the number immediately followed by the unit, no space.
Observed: 7500rpm
